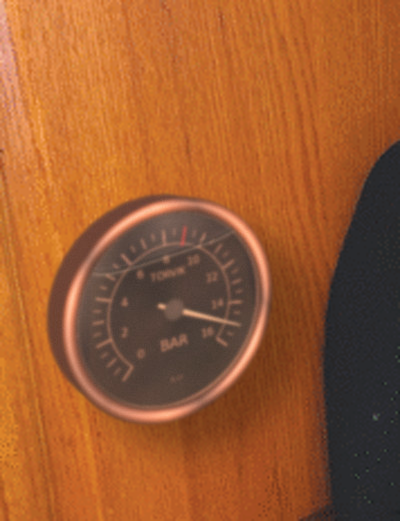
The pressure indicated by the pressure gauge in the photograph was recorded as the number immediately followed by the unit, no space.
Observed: 15bar
